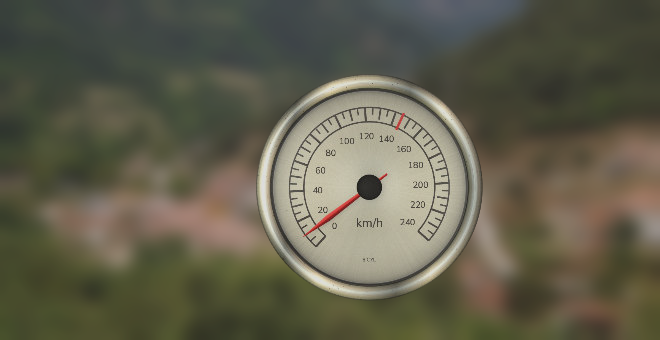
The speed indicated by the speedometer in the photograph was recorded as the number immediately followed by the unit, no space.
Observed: 10km/h
